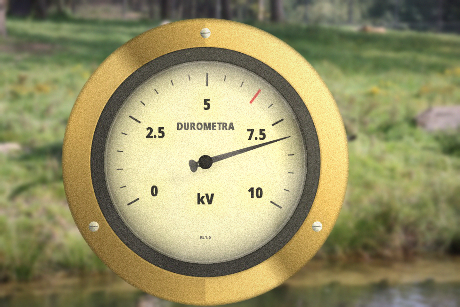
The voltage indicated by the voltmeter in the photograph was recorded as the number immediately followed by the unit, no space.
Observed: 8kV
